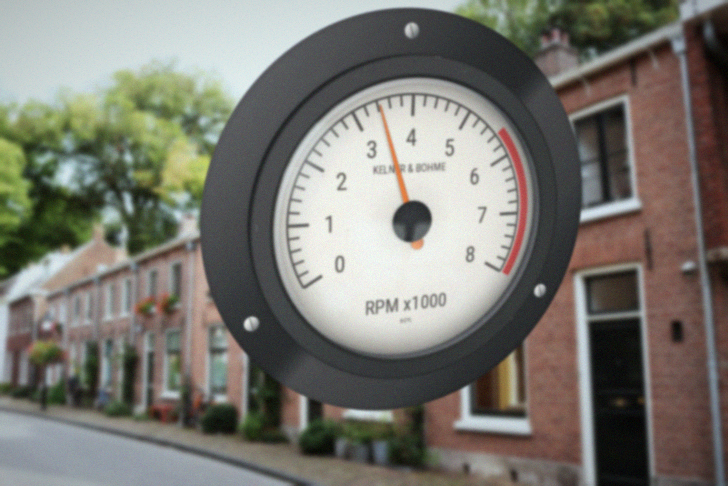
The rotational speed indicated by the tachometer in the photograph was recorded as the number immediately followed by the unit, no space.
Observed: 3400rpm
